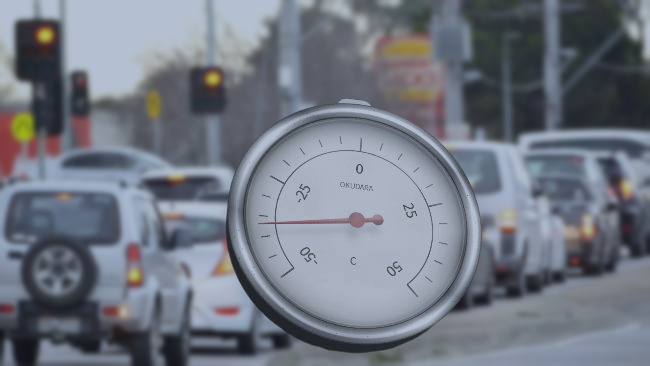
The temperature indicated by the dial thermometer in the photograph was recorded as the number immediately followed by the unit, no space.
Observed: -37.5°C
